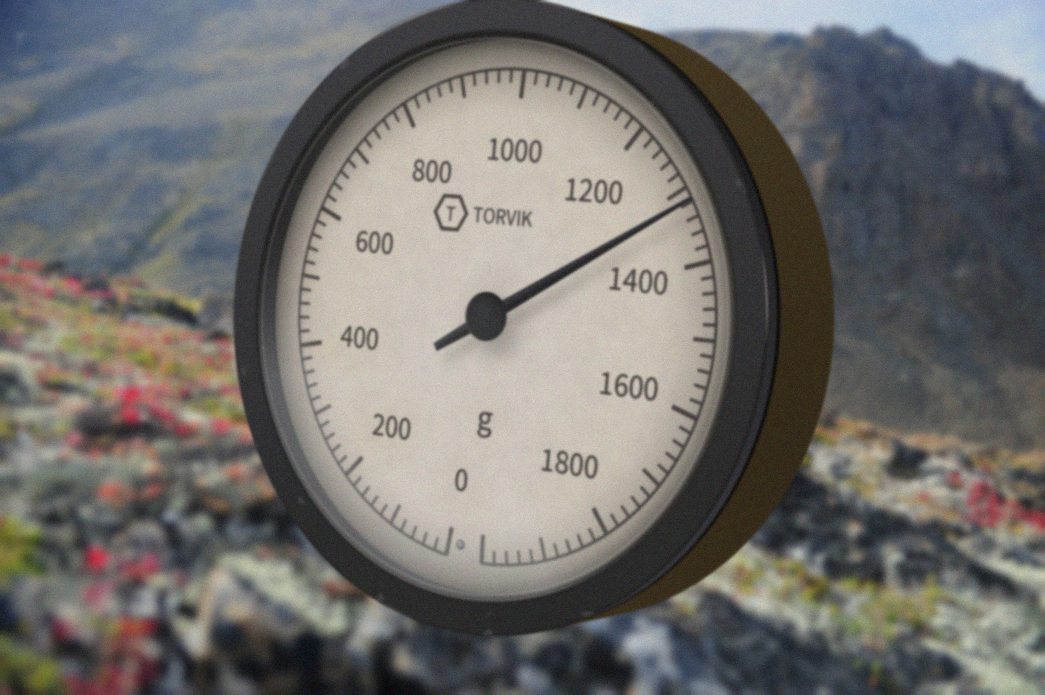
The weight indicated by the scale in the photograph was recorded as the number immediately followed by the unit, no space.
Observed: 1320g
